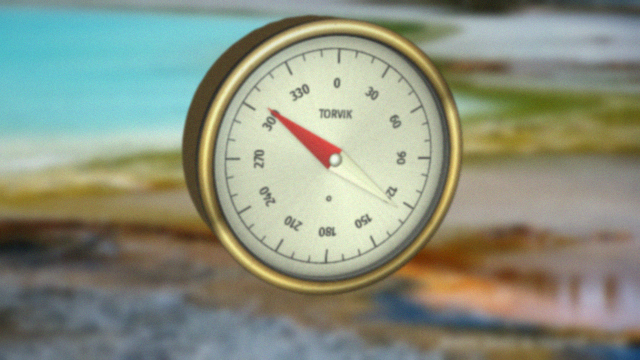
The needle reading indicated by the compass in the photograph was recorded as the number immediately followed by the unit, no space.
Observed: 305°
